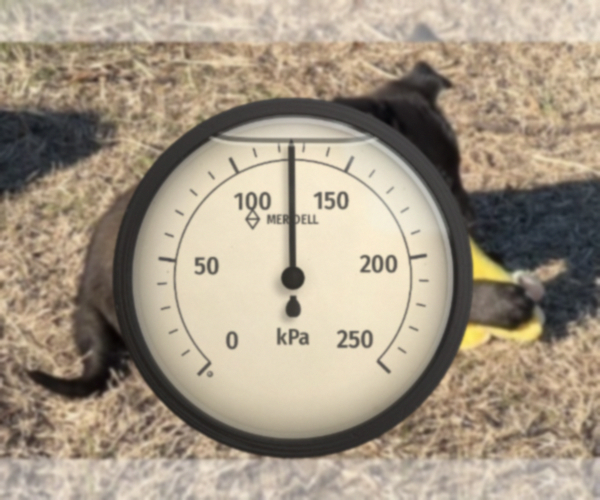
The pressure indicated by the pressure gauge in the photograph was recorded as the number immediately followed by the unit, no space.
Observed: 125kPa
